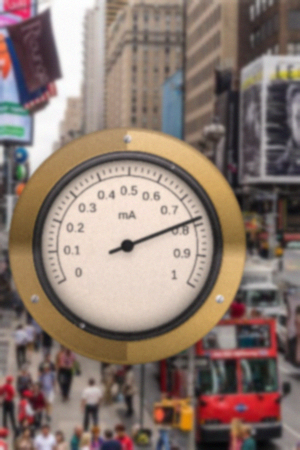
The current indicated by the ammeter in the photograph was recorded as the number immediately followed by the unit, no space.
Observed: 0.78mA
